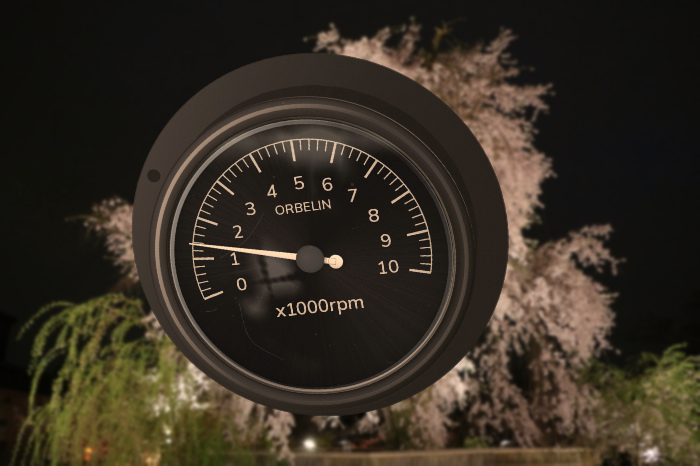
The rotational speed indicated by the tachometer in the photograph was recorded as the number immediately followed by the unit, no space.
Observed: 1400rpm
